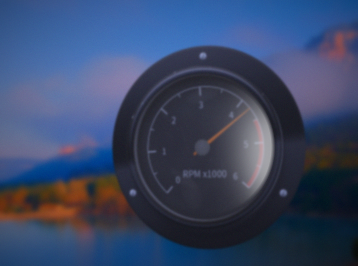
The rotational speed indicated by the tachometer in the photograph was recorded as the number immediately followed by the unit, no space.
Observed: 4250rpm
